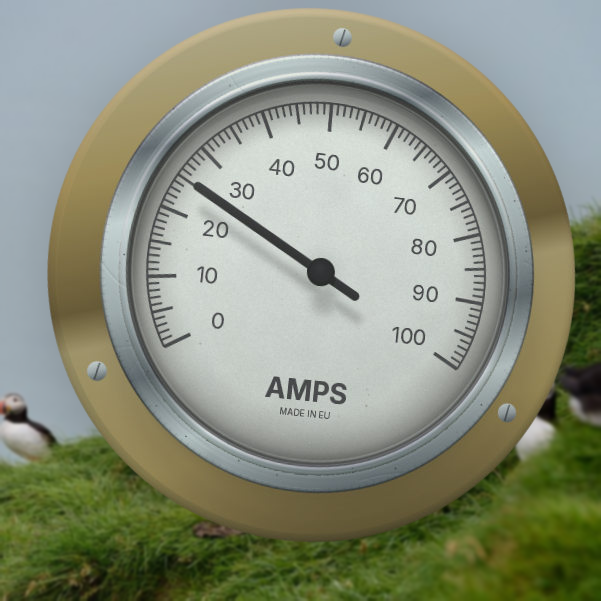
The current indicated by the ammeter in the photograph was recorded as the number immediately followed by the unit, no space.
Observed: 25A
